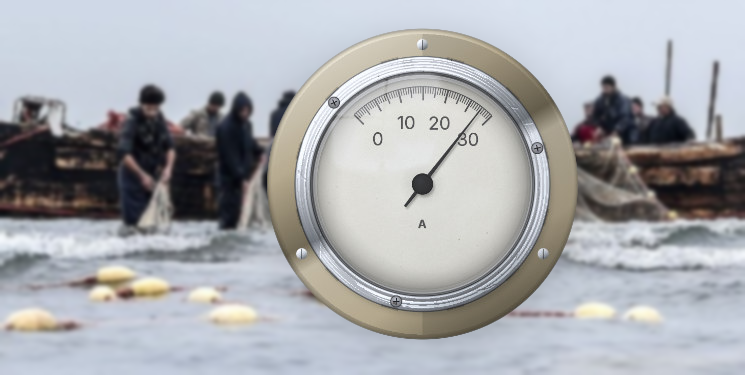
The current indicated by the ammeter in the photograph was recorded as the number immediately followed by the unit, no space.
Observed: 27.5A
